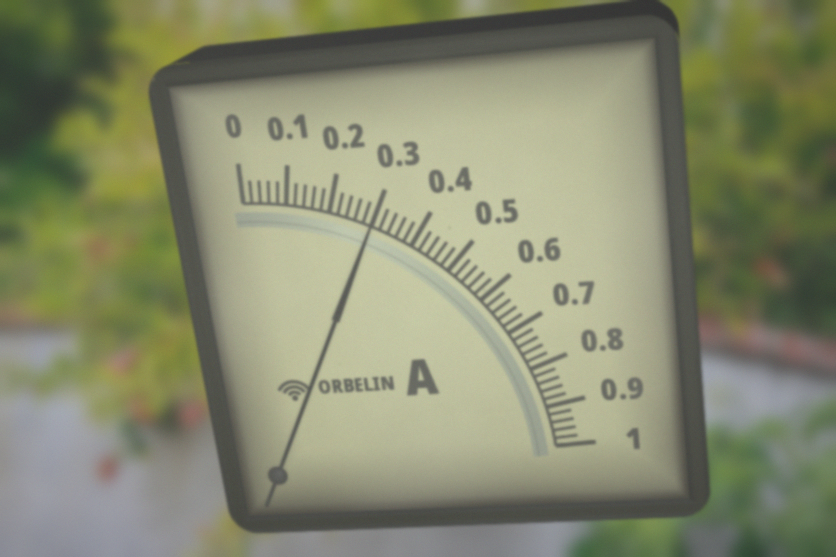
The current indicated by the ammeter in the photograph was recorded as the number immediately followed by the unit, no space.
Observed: 0.3A
